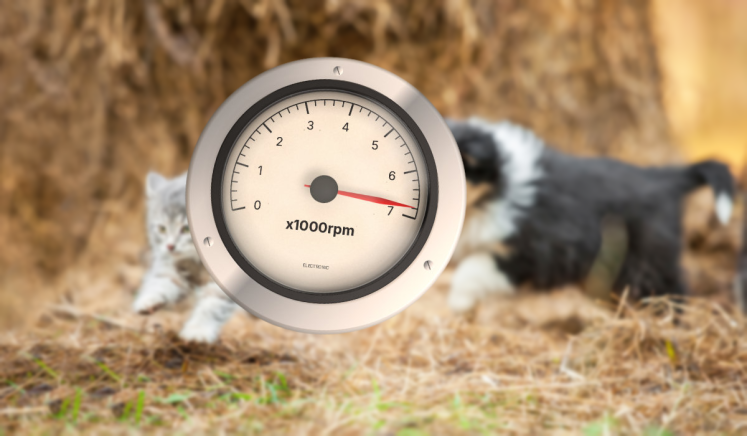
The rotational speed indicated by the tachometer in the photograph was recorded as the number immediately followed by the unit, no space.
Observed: 6800rpm
